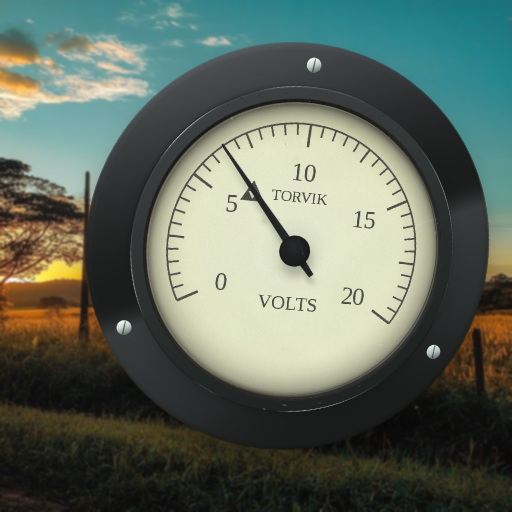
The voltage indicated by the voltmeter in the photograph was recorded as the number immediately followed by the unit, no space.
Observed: 6.5V
